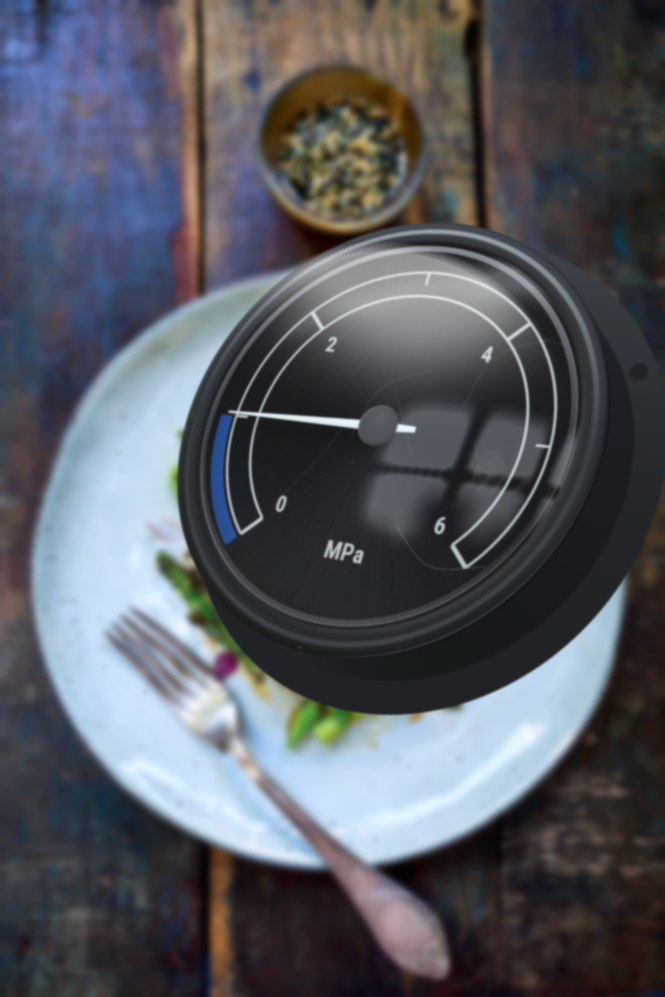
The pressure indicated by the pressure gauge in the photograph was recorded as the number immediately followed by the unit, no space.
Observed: 1MPa
